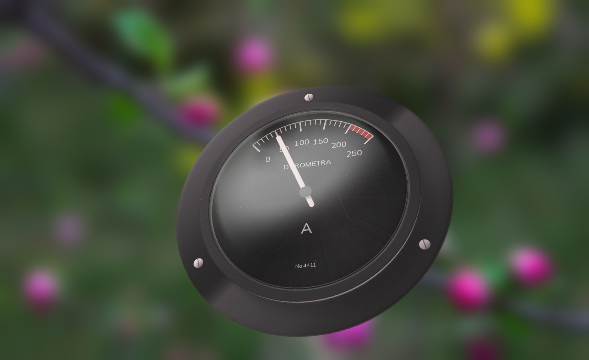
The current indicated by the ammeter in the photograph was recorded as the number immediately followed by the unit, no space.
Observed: 50A
